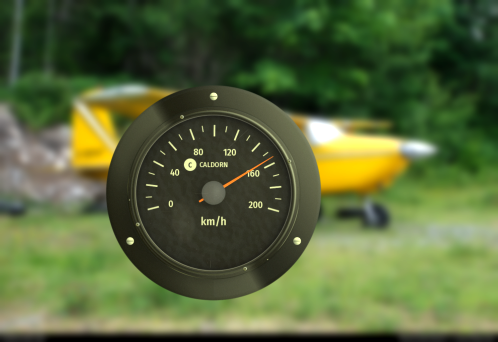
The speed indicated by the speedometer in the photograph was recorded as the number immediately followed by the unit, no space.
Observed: 155km/h
